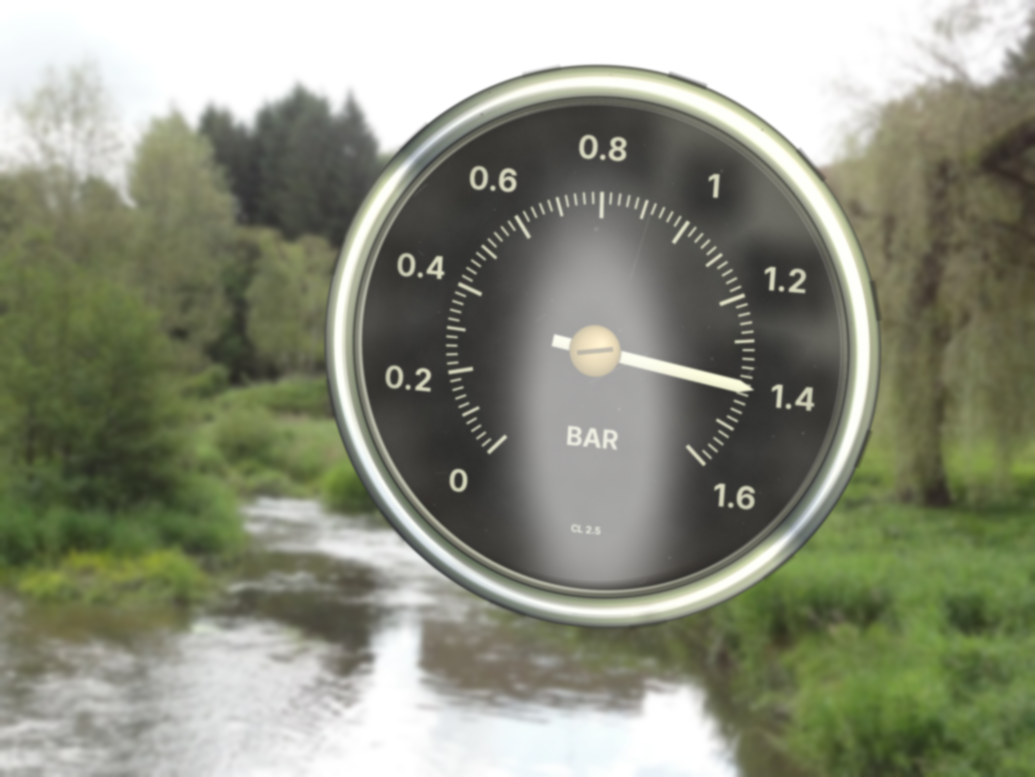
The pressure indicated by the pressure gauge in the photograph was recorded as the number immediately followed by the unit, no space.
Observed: 1.4bar
